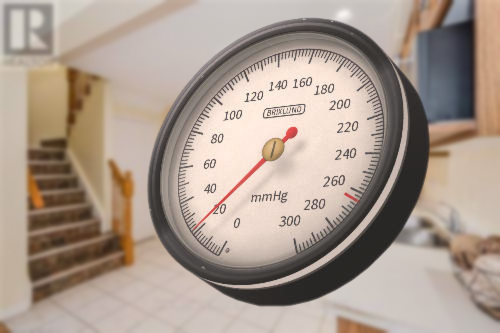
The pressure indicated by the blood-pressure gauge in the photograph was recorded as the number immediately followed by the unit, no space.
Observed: 20mmHg
